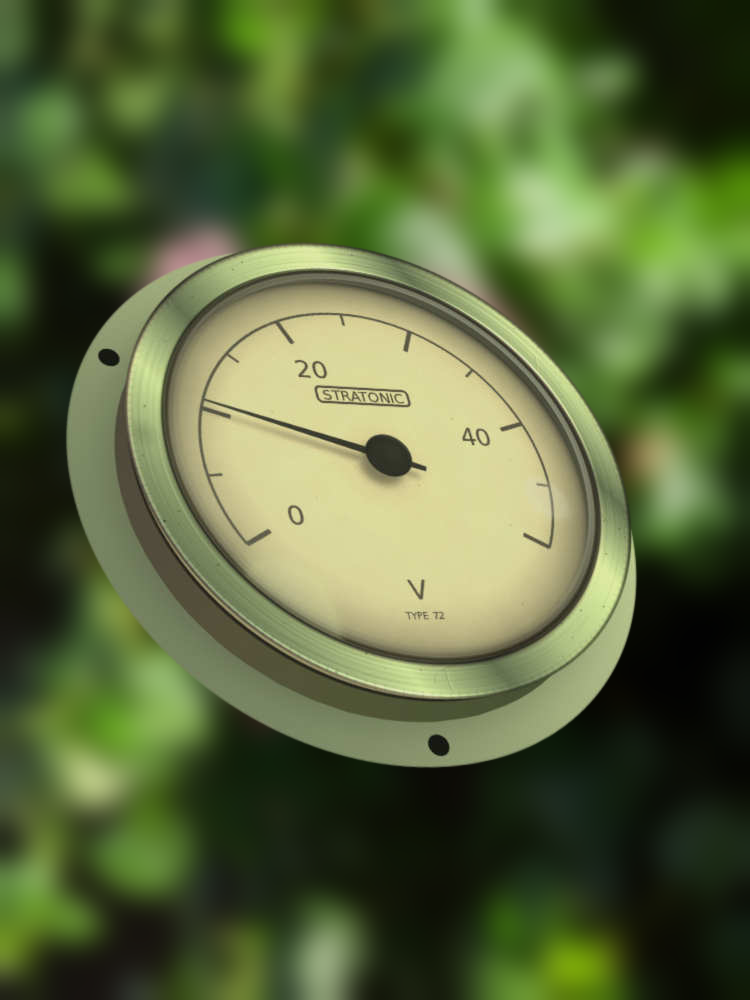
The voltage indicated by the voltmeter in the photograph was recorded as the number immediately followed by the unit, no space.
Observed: 10V
